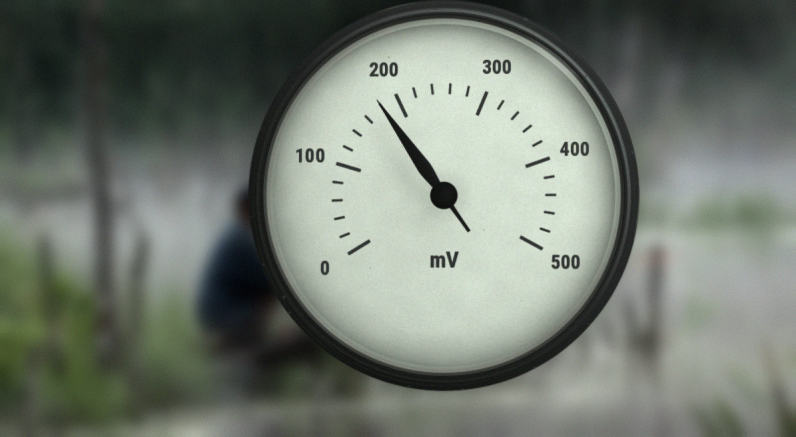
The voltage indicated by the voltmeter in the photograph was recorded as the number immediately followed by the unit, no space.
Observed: 180mV
